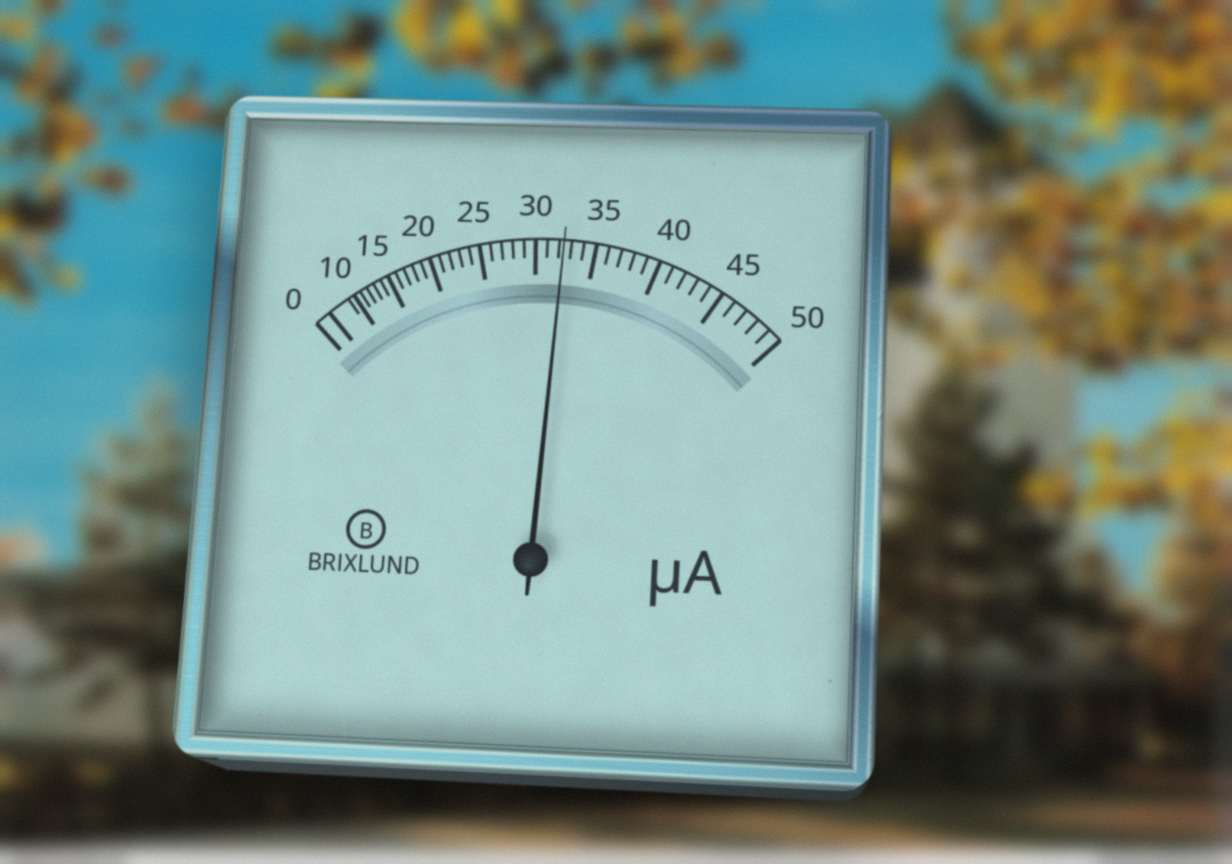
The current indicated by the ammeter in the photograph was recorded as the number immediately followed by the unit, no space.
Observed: 32.5µA
